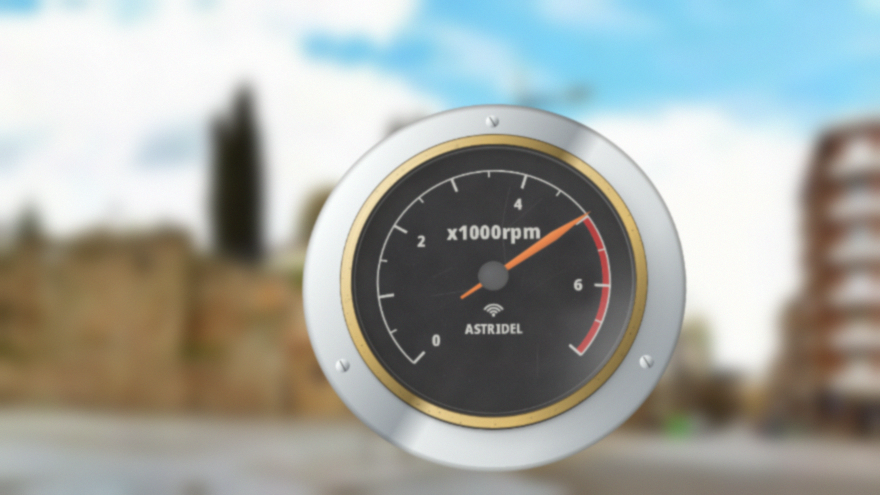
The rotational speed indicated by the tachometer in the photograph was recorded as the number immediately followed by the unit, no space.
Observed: 5000rpm
